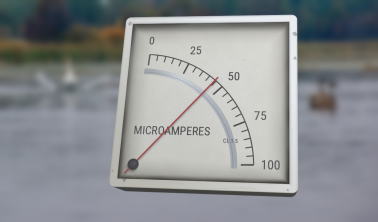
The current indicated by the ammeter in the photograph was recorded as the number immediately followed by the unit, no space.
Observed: 45µA
